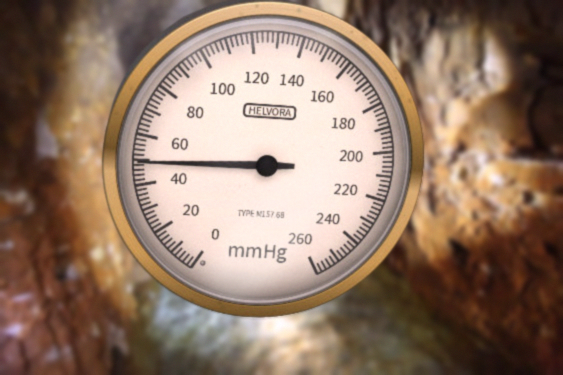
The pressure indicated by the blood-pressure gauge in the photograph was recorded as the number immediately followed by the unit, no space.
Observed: 50mmHg
